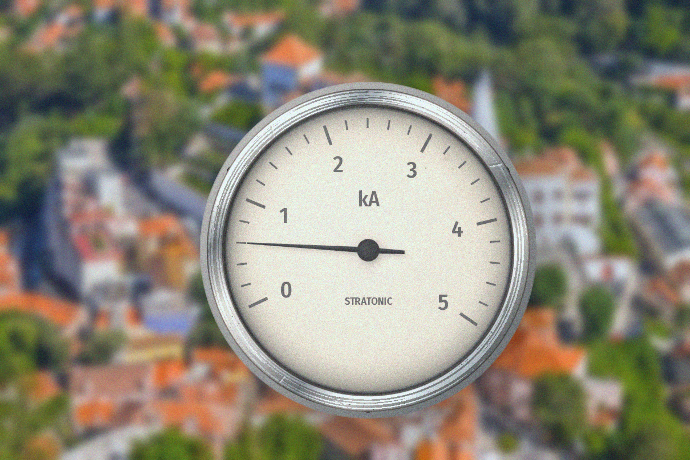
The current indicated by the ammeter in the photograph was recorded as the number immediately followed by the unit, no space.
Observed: 0.6kA
